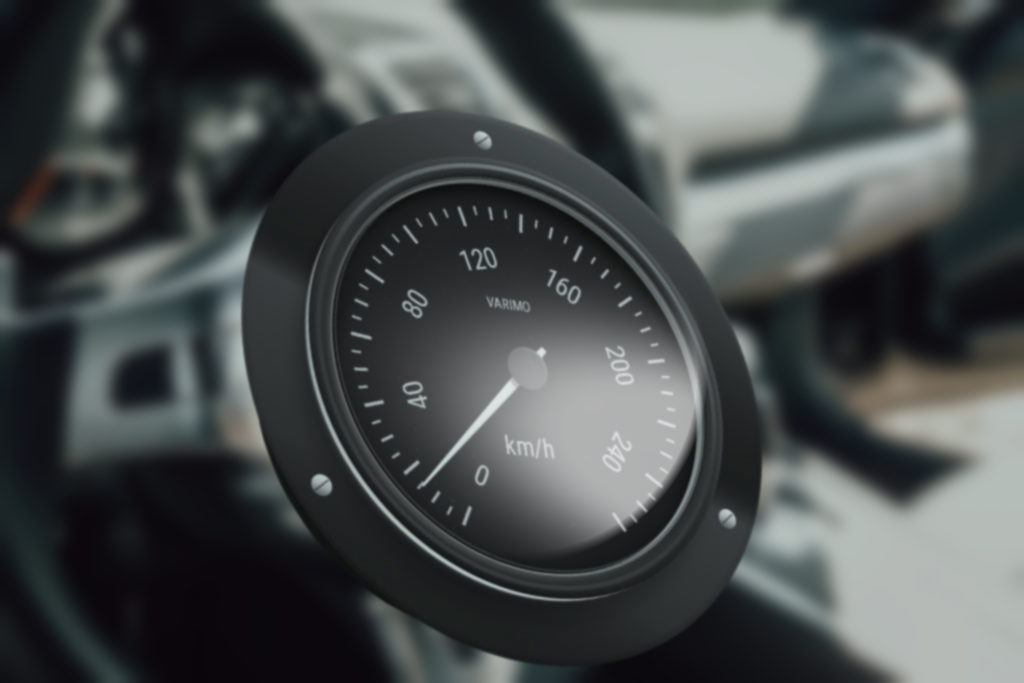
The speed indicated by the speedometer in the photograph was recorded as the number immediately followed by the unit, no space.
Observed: 15km/h
